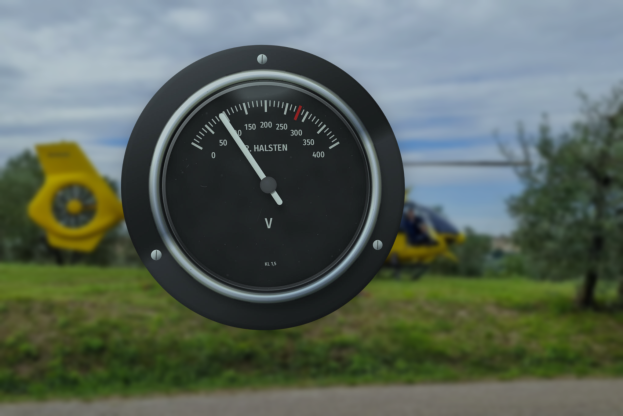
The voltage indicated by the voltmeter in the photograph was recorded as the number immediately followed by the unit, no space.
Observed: 90V
